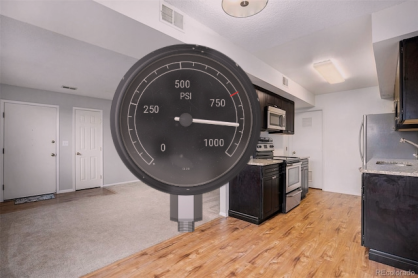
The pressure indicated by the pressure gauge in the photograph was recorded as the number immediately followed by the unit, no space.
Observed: 875psi
